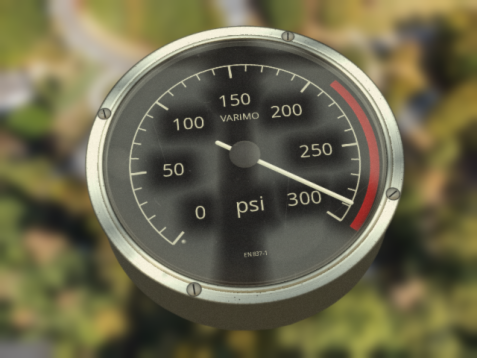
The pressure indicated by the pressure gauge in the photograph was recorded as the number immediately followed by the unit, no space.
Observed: 290psi
